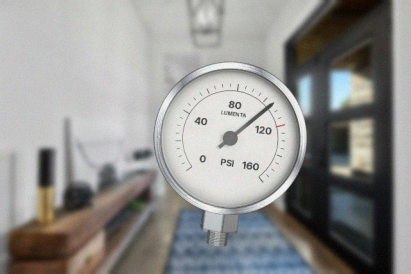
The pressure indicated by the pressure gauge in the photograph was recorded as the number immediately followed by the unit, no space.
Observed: 105psi
